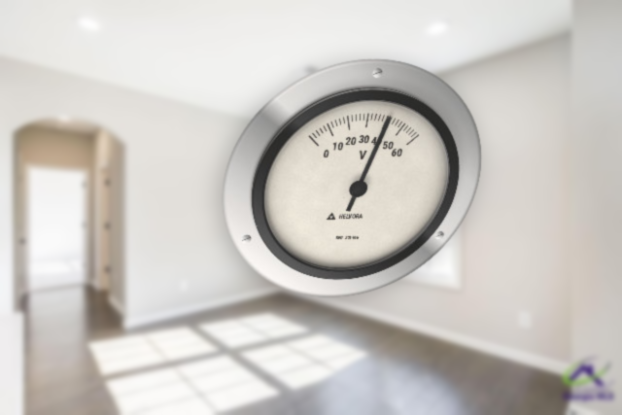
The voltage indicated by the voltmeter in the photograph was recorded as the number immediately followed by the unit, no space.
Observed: 40V
